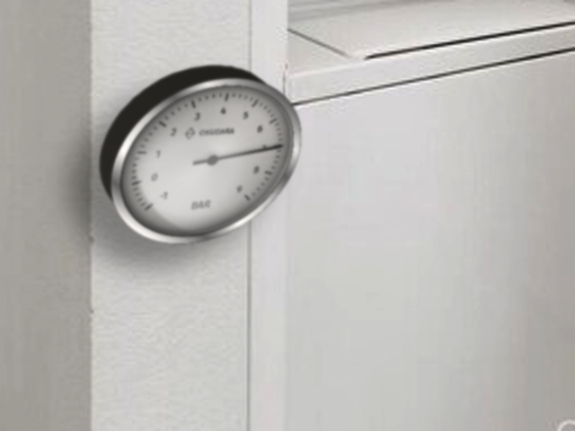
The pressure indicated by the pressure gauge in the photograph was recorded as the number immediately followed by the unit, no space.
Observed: 7bar
